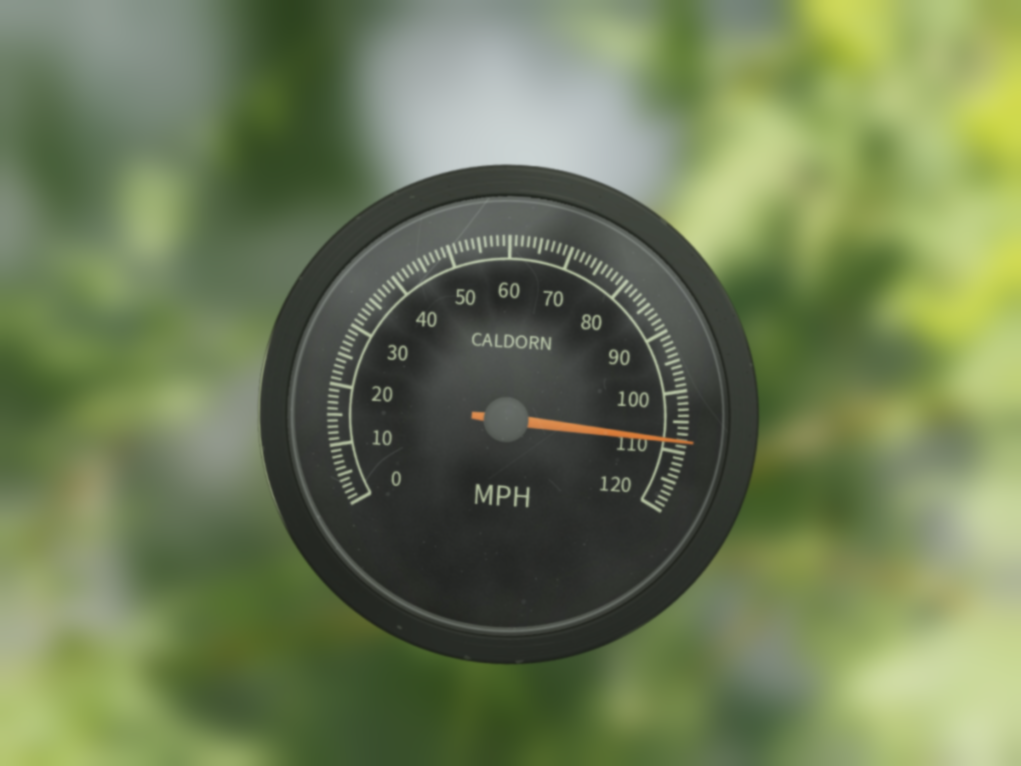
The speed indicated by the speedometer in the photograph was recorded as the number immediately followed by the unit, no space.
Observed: 108mph
